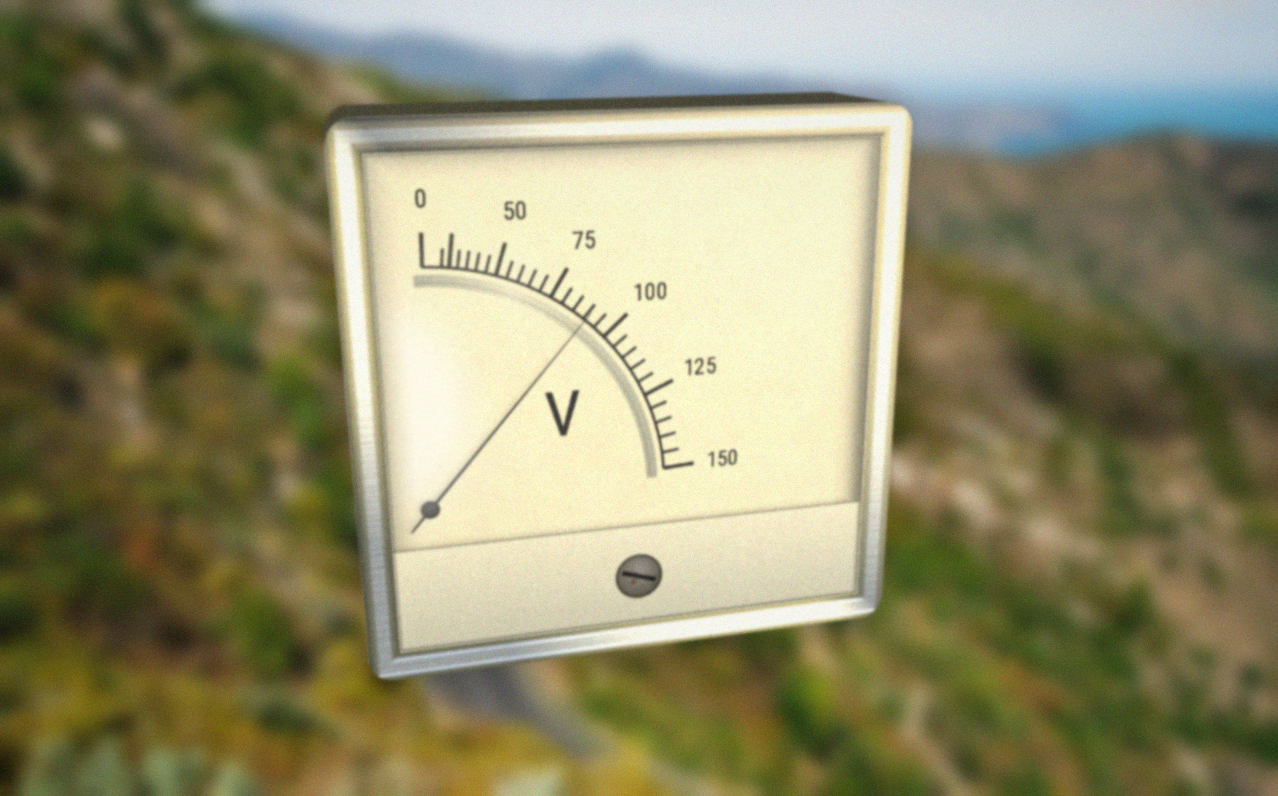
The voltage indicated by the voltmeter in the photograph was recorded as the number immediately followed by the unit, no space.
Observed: 90V
